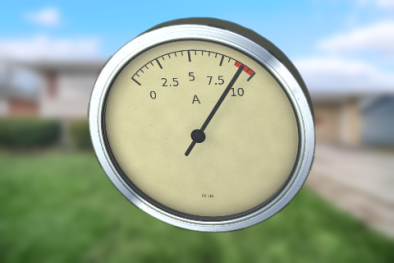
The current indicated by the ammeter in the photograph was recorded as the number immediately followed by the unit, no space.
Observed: 9A
